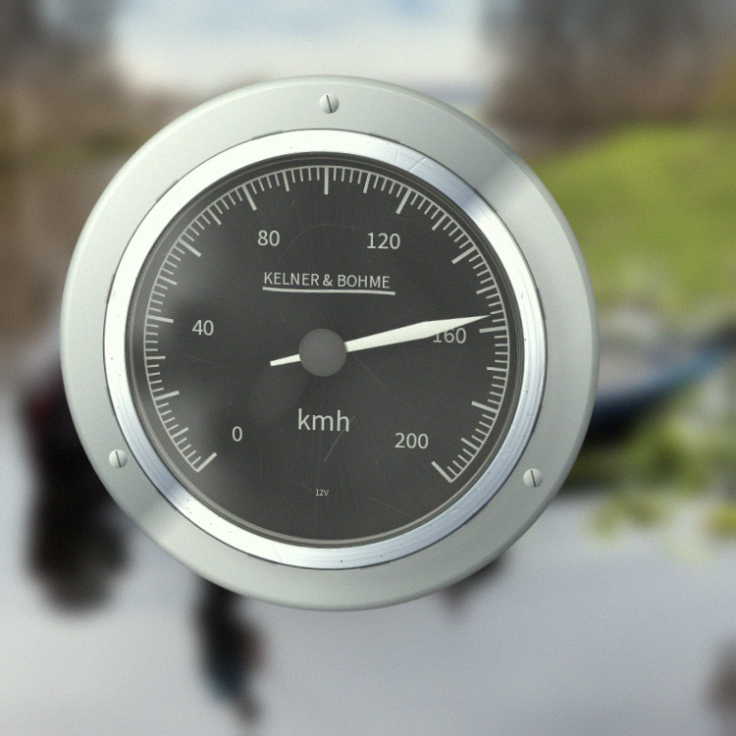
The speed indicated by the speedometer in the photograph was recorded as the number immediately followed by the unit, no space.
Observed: 156km/h
